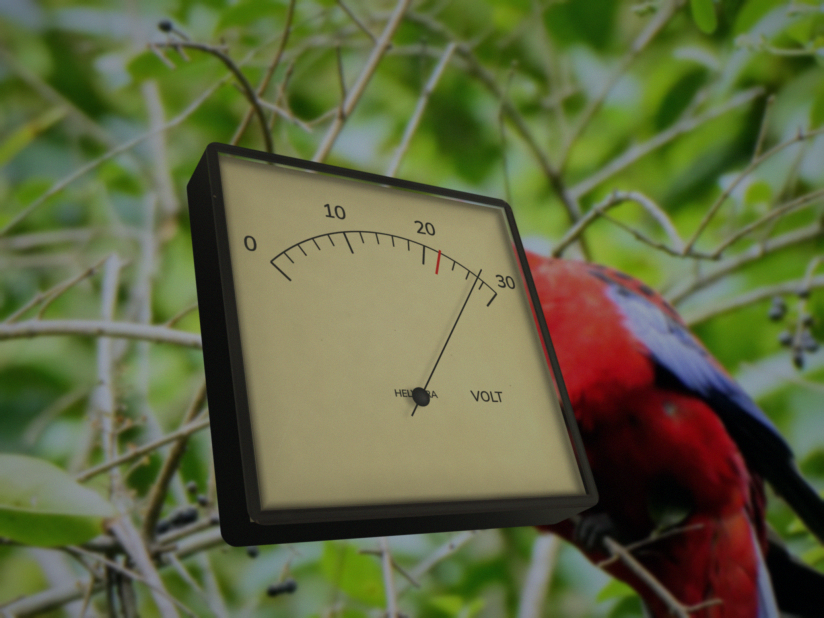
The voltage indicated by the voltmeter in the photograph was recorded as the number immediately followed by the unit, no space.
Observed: 27V
